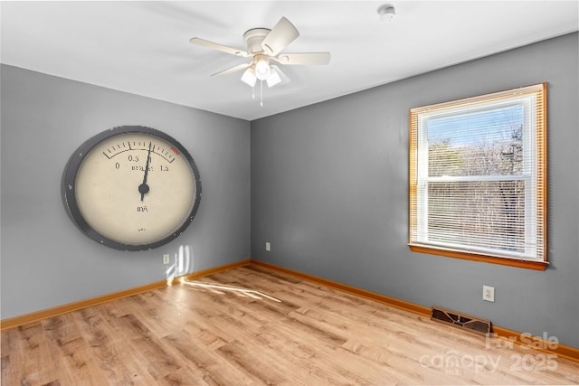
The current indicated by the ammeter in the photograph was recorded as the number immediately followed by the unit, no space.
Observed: 0.9mA
